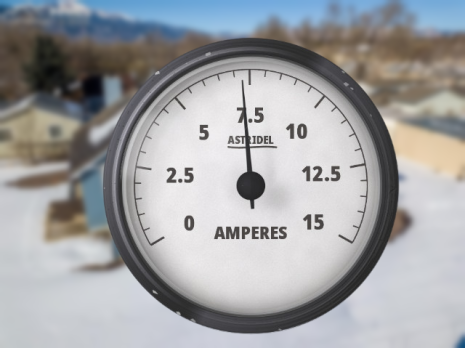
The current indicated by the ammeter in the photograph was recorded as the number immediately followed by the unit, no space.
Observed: 7.25A
